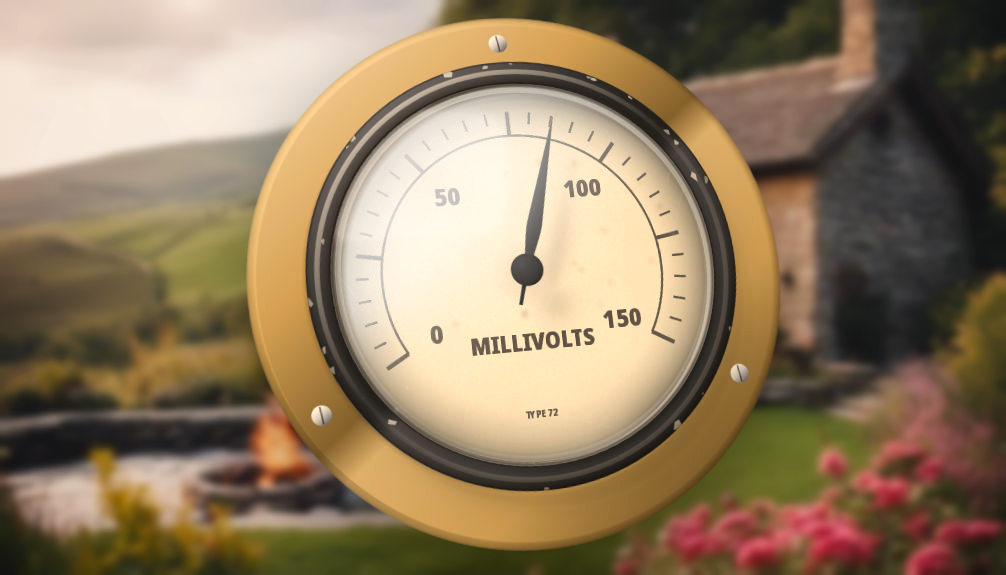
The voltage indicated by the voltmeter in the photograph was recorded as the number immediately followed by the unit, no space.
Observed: 85mV
